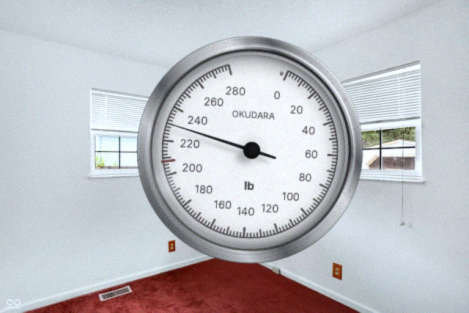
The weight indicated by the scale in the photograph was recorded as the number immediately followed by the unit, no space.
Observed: 230lb
